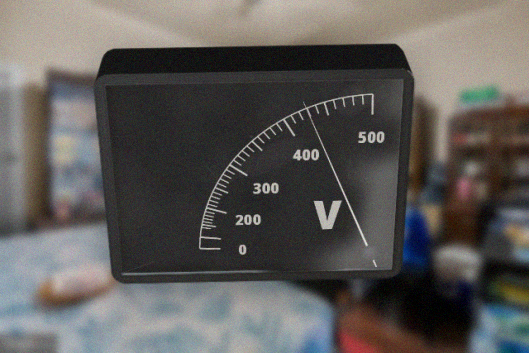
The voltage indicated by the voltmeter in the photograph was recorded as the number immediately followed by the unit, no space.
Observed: 430V
